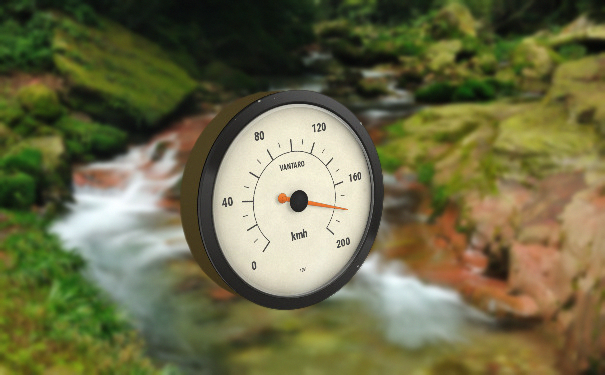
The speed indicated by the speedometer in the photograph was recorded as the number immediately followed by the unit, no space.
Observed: 180km/h
